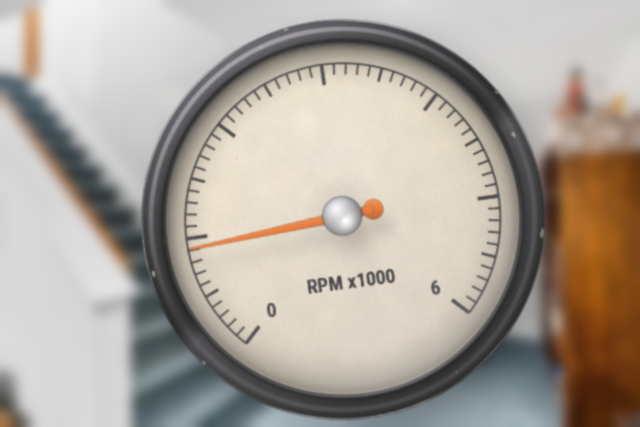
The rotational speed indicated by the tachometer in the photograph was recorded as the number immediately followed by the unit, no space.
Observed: 900rpm
